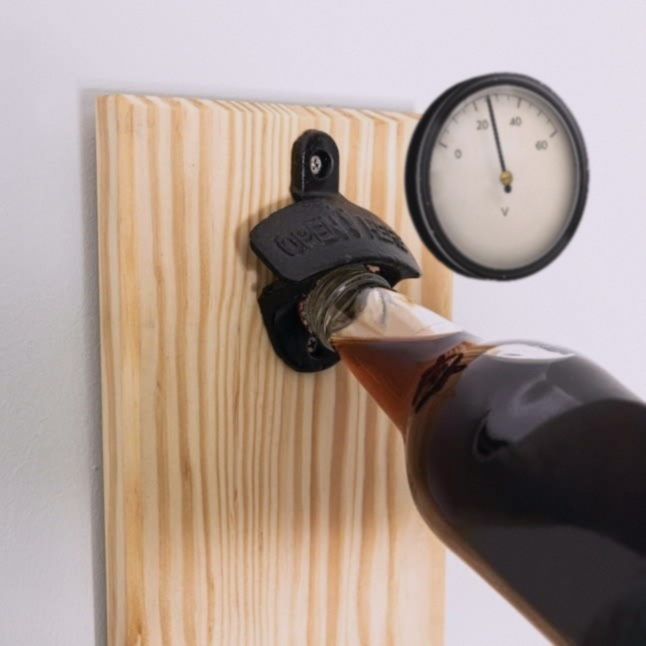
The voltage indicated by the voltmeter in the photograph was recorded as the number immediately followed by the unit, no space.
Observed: 25V
